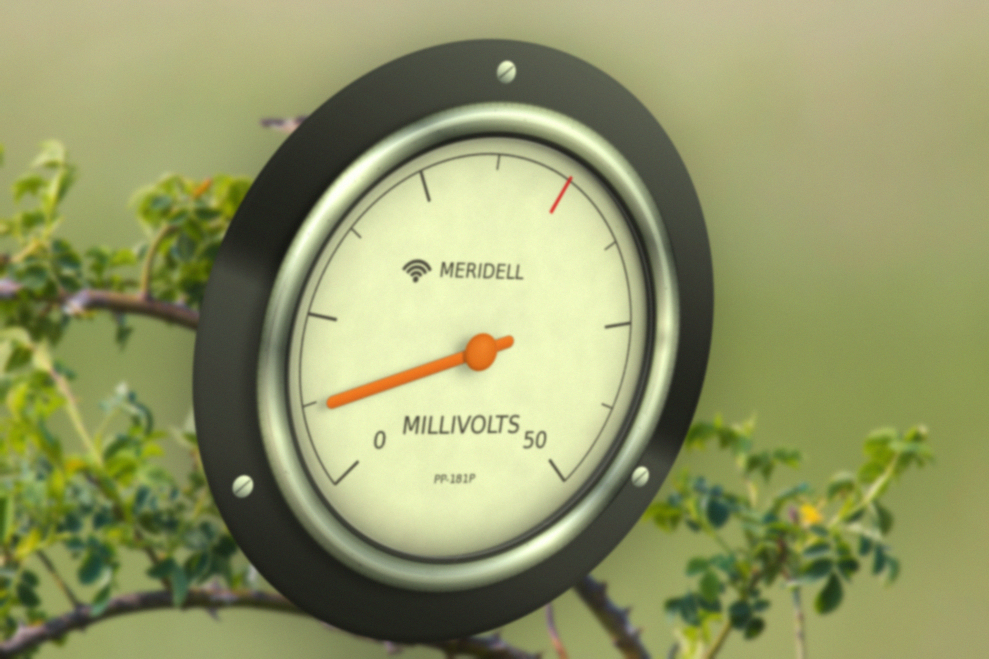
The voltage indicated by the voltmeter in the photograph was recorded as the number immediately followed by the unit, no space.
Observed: 5mV
